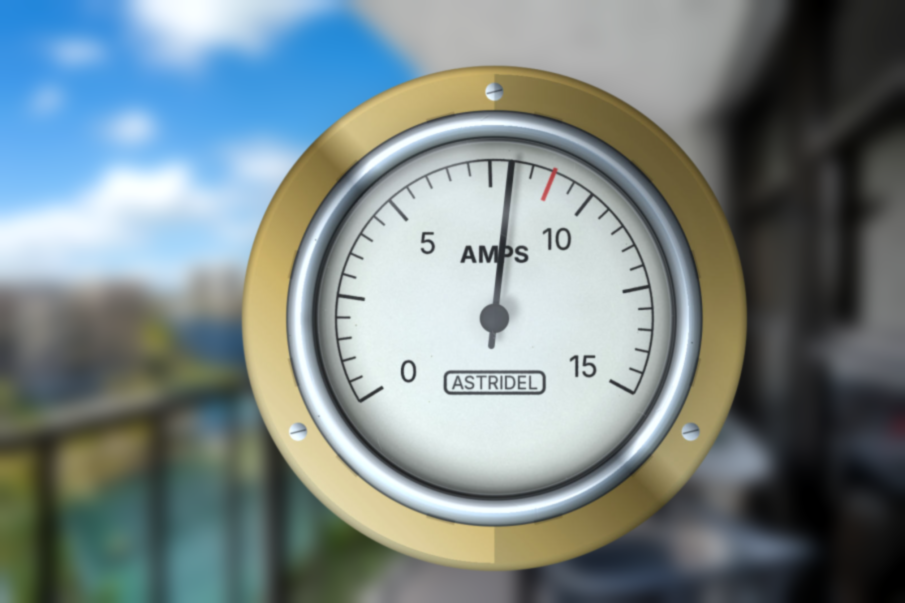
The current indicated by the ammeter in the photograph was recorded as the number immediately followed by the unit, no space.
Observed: 8A
